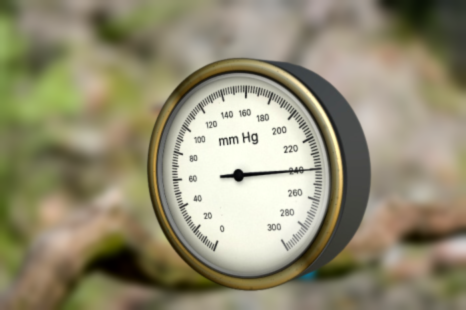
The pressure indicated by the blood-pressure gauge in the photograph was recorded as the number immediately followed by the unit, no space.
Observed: 240mmHg
